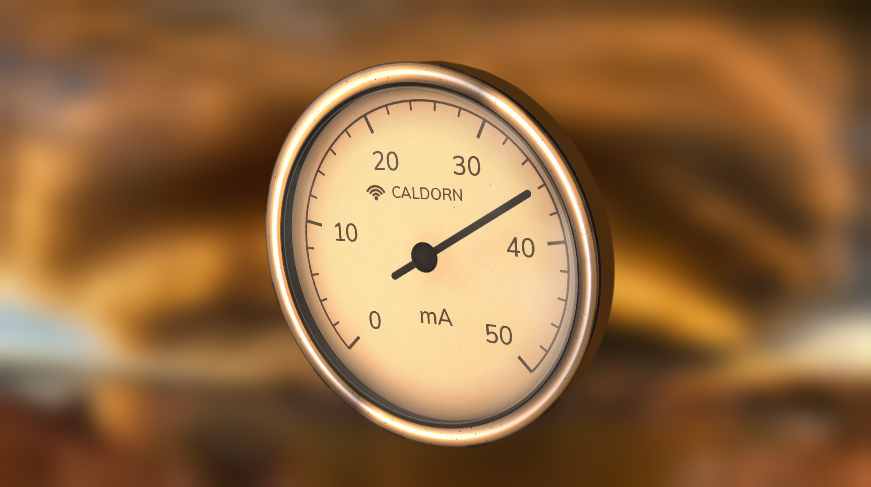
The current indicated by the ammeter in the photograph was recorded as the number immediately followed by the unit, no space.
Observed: 36mA
